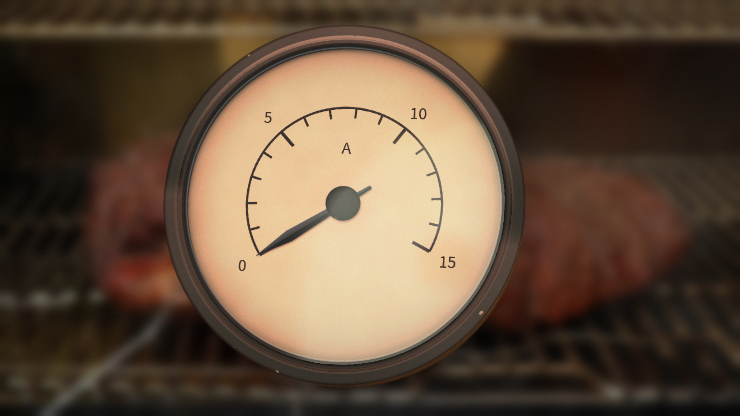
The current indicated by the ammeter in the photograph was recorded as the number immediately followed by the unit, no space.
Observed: 0A
